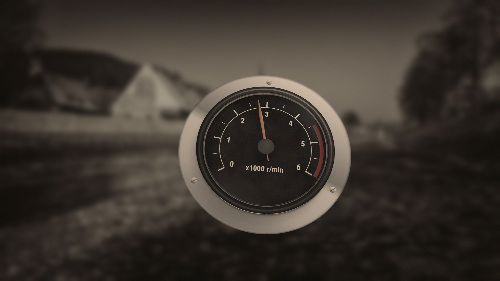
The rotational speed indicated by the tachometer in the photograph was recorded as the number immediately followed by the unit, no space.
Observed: 2750rpm
